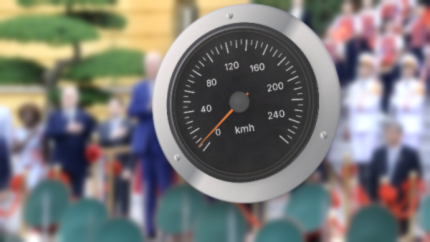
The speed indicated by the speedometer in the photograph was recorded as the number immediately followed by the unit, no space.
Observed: 5km/h
